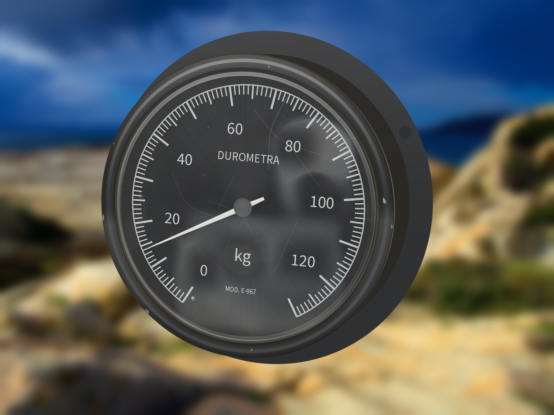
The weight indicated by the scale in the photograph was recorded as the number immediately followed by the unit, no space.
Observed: 14kg
